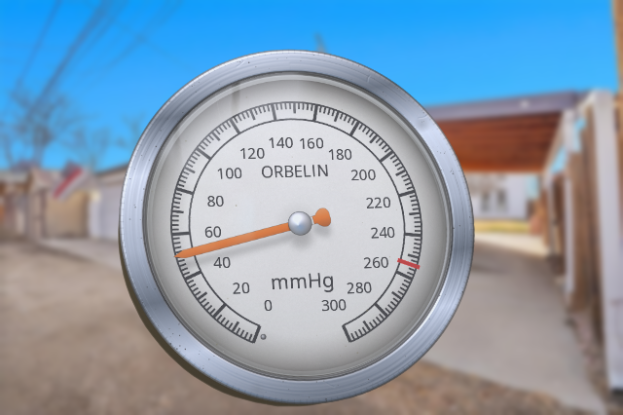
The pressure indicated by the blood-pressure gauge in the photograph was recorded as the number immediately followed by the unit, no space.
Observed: 50mmHg
